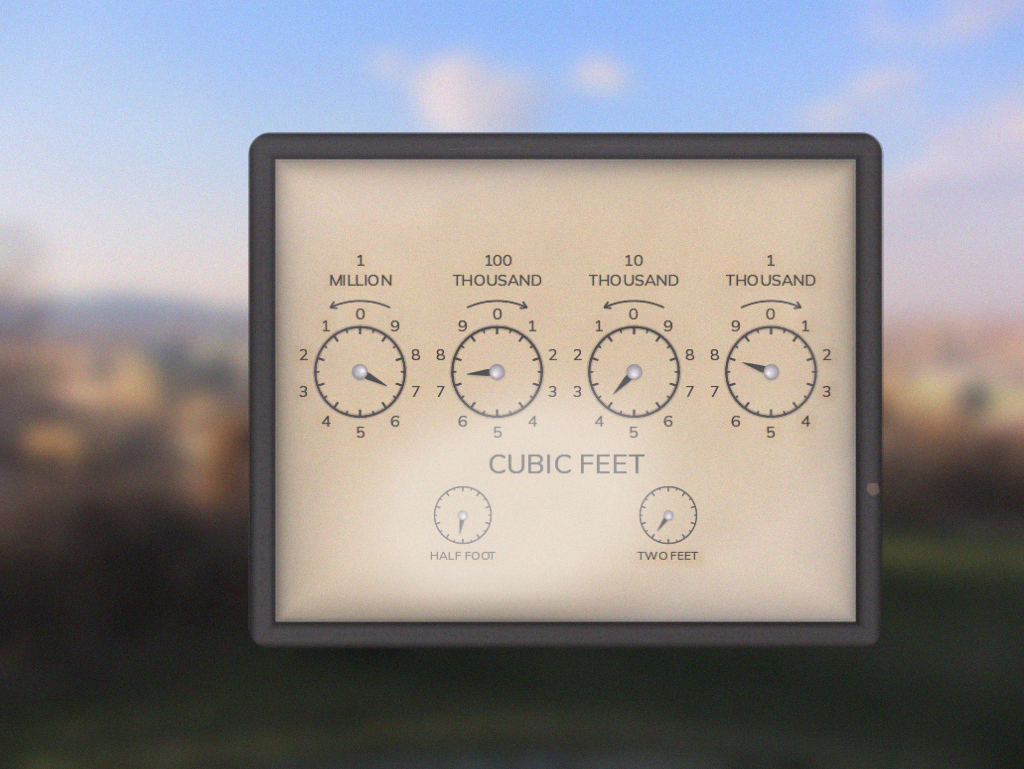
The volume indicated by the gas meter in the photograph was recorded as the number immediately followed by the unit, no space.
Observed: 673800ft³
